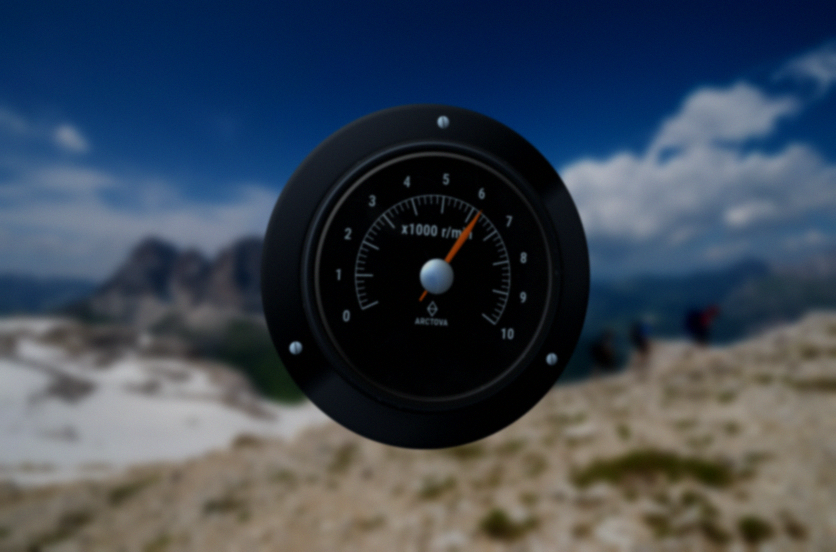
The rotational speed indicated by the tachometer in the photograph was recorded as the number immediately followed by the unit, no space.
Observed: 6200rpm
